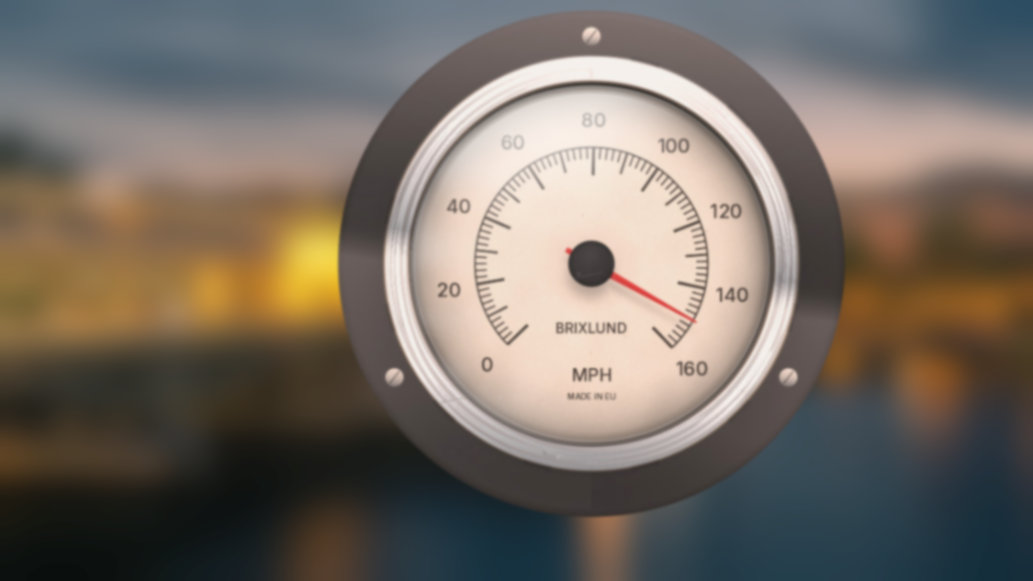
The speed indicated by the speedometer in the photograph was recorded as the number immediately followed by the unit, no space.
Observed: 150mph
